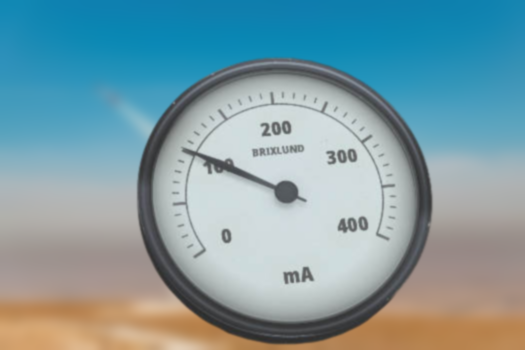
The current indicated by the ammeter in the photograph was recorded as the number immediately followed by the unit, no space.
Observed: 100mA
